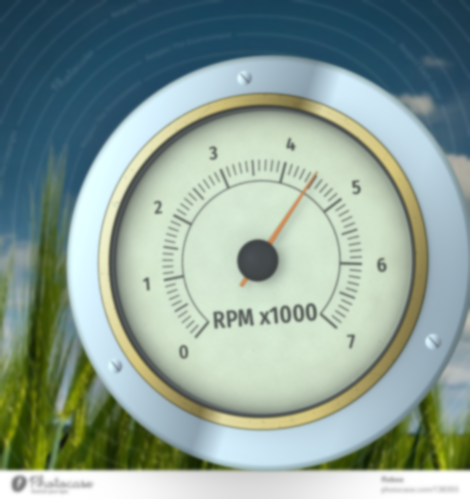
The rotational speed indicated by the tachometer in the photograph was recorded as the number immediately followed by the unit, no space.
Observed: 4500rpm
